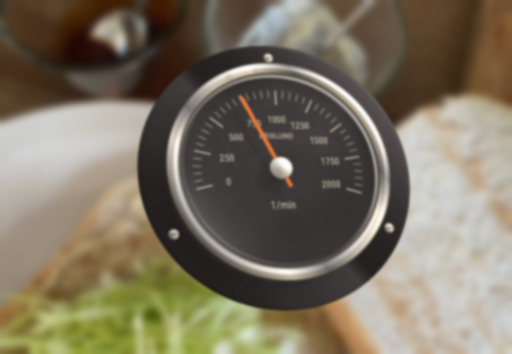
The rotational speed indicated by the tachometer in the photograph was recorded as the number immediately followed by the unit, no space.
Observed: 750rpm
